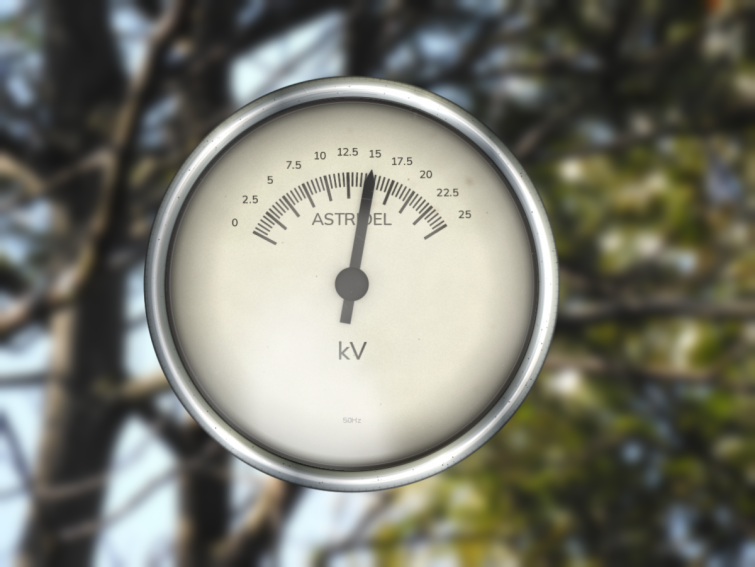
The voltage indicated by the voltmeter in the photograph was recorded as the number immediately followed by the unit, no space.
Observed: 15kV
